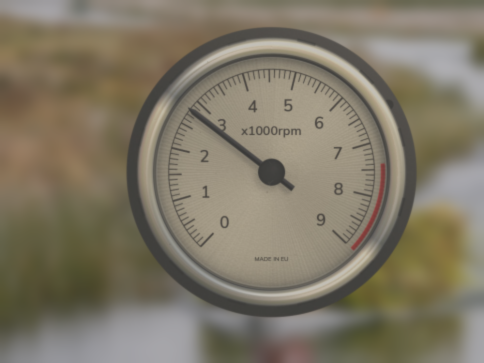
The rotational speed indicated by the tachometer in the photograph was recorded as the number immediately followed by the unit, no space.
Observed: 2800rpm
